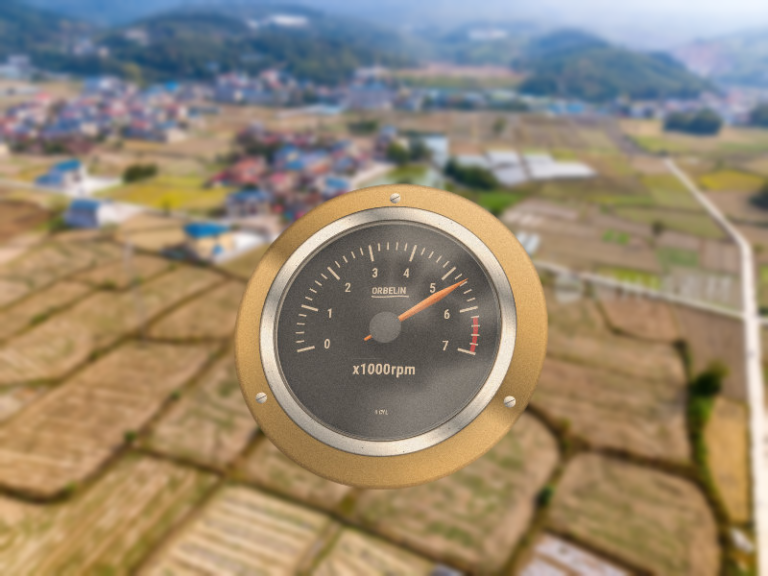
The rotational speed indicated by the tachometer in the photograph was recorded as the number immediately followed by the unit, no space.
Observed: 5400rpm
